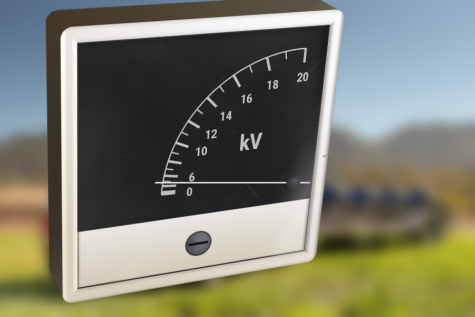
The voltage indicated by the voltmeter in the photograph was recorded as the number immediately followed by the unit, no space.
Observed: 5kV
